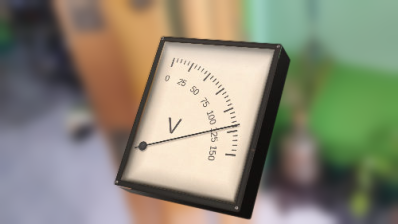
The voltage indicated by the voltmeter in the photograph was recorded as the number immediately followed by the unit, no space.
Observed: 120V
